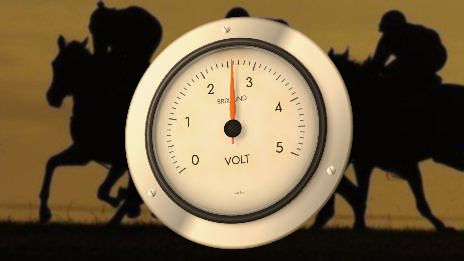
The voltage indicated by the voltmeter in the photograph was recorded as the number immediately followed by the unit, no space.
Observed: 2.6V
